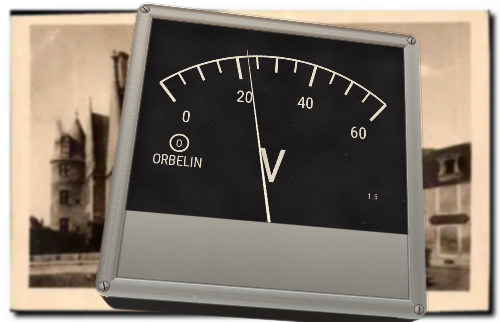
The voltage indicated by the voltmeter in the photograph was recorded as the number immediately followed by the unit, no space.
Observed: 22.5V
